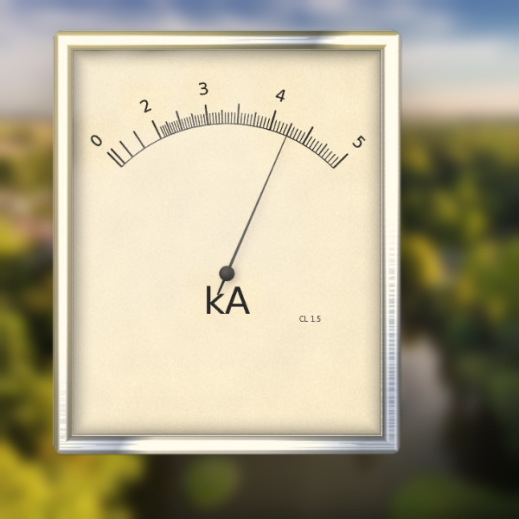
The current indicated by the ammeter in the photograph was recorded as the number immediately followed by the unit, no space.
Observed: 4.25kA
